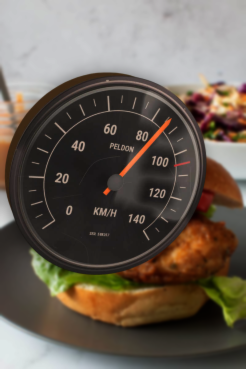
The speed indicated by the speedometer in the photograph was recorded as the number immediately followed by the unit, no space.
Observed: 85km/h
